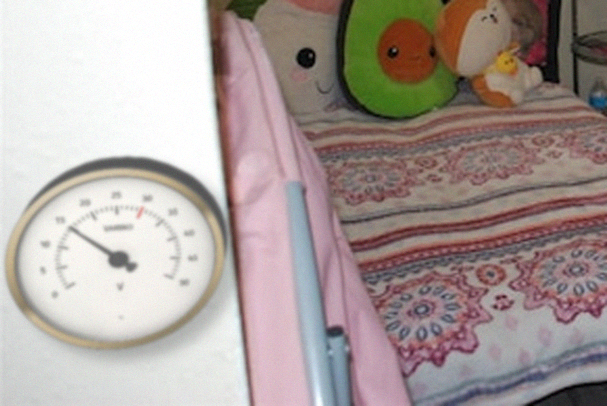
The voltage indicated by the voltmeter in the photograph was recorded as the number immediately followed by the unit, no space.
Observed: 15V
